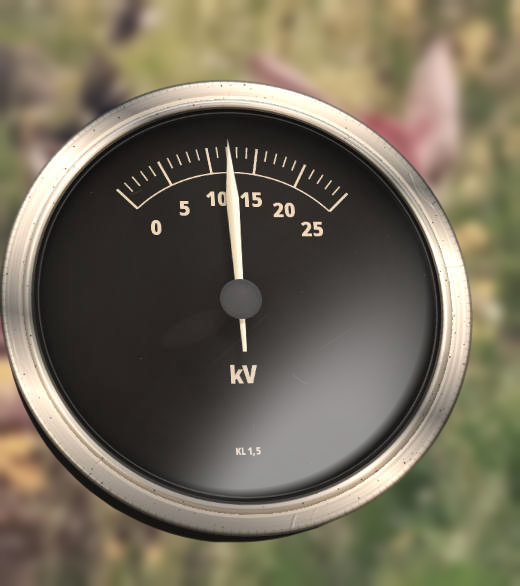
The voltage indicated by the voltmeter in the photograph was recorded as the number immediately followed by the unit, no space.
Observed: 12kV
